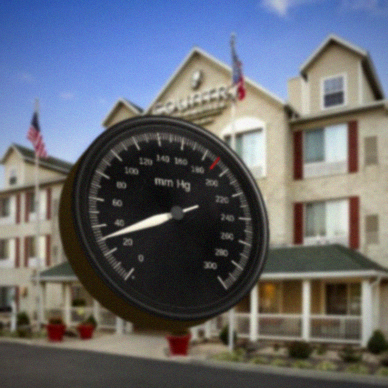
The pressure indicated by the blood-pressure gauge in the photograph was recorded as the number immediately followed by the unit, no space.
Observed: 30mmHg
